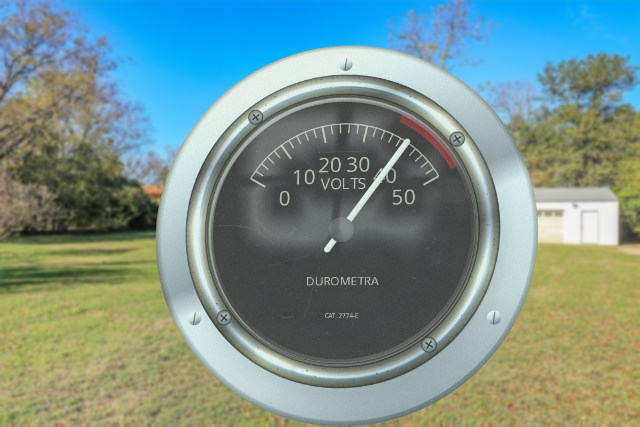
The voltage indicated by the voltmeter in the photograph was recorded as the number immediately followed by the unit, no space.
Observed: 40V
